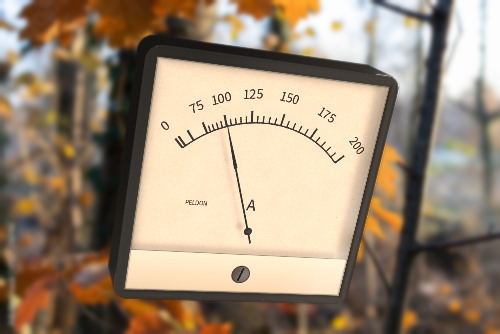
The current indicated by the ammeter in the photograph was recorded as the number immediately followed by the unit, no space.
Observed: 100A
